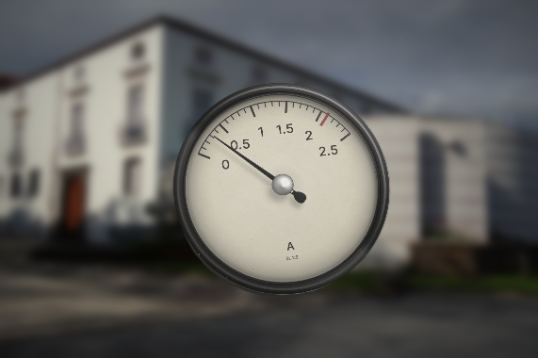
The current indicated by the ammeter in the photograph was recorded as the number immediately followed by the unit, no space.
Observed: 0.3A
